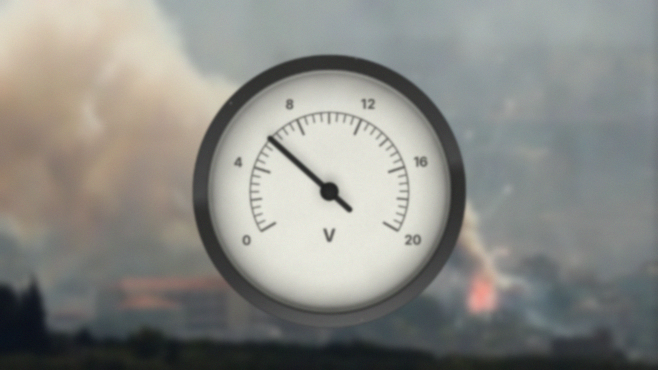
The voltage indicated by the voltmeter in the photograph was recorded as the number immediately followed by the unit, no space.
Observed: 6V
